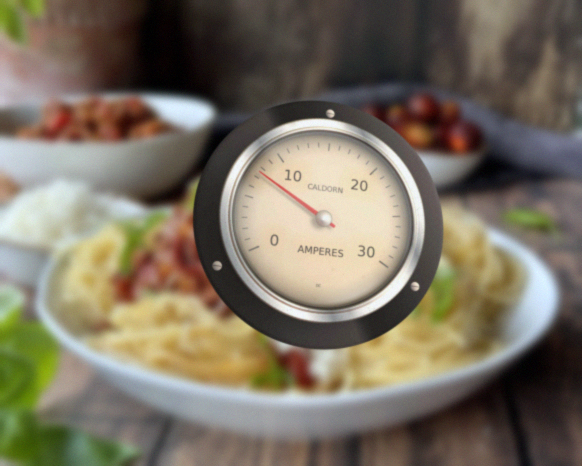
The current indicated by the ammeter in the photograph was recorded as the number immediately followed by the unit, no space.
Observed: 7.5A
